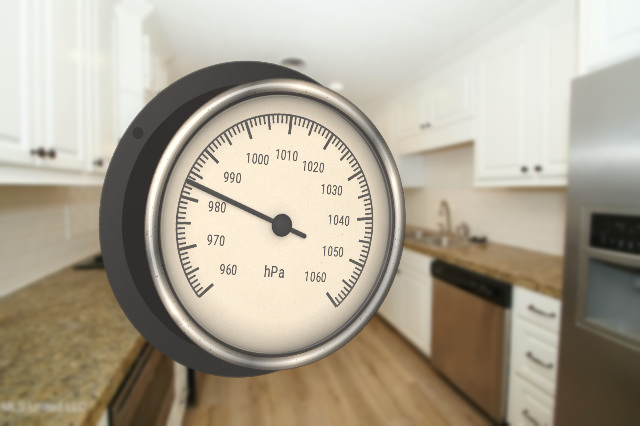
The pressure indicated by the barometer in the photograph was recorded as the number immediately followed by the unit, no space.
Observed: 983hPa
